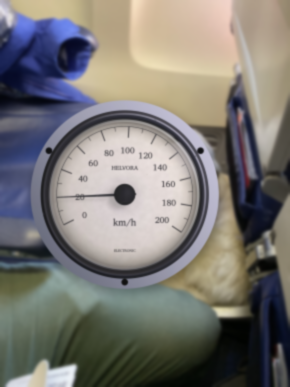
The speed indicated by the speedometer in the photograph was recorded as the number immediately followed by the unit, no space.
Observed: 20km/h
